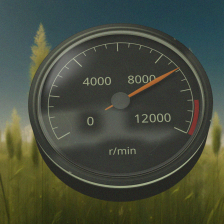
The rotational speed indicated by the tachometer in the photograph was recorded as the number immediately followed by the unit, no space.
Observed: 9000rpm
